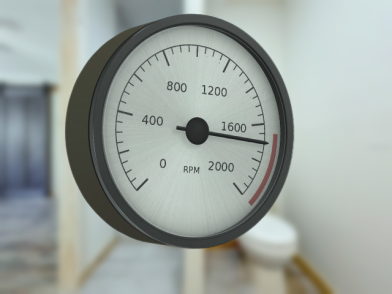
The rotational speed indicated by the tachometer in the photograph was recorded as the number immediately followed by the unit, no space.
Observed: 1700rpm
